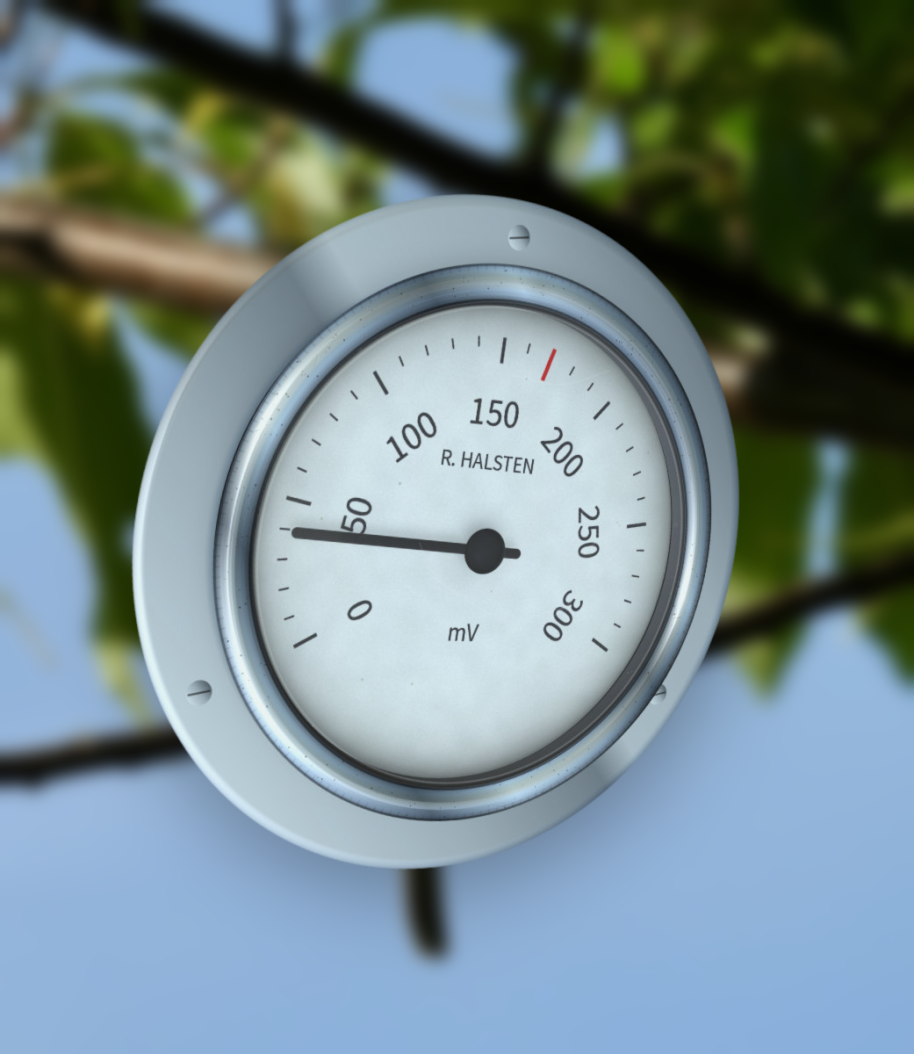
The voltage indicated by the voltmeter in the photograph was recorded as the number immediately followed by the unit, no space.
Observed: 40mV
